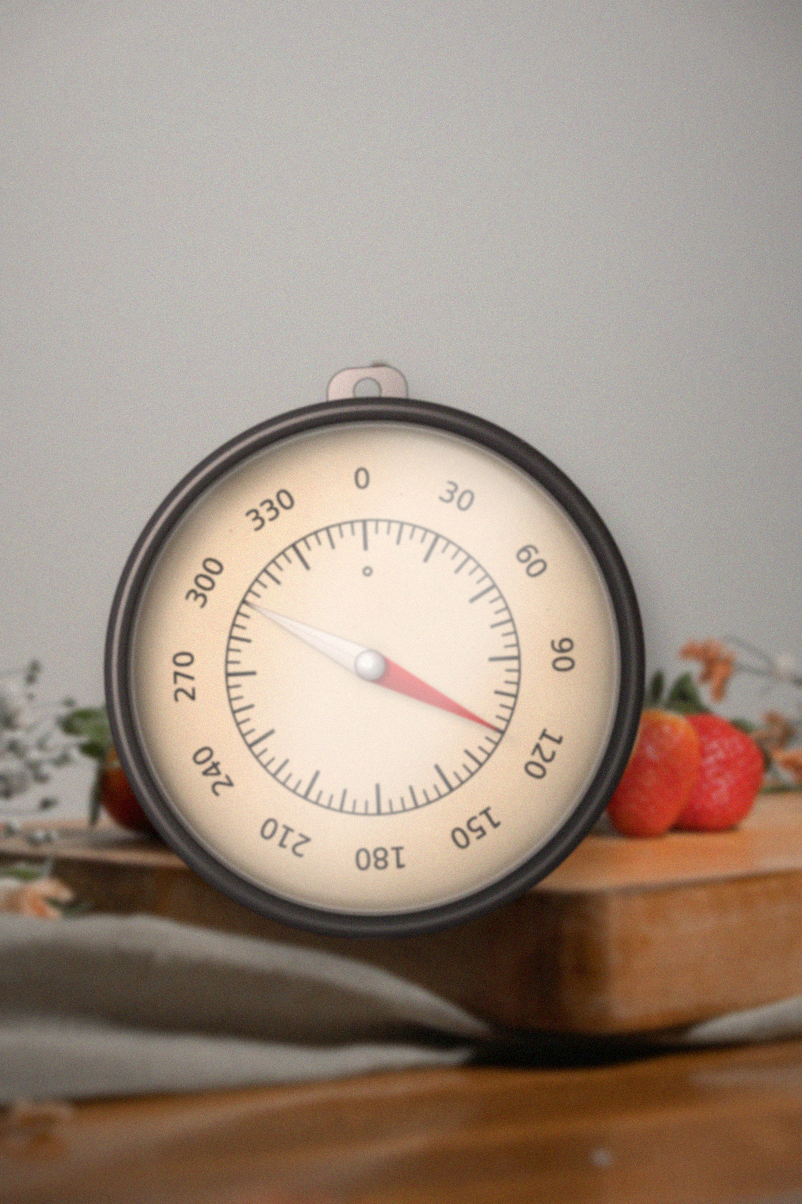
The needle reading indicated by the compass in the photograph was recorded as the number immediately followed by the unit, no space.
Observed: 120°
